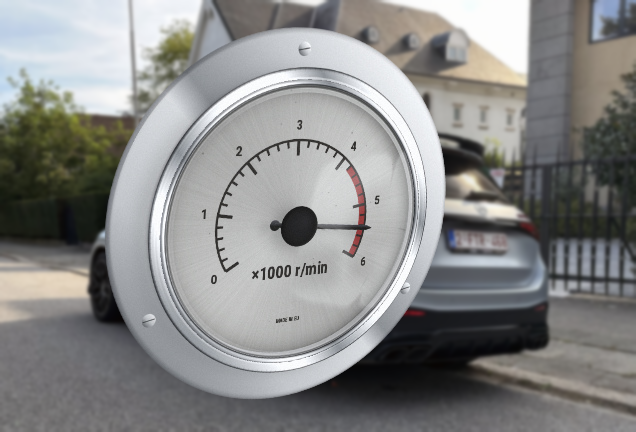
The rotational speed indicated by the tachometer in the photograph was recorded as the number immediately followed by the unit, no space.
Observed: 5400rpm
